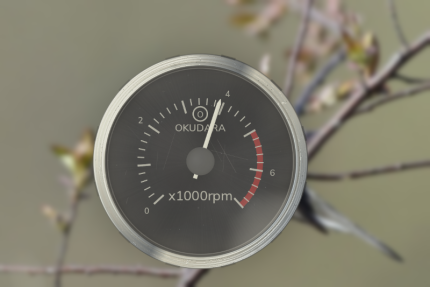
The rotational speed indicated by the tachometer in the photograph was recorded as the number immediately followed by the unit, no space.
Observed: 3900rpm
